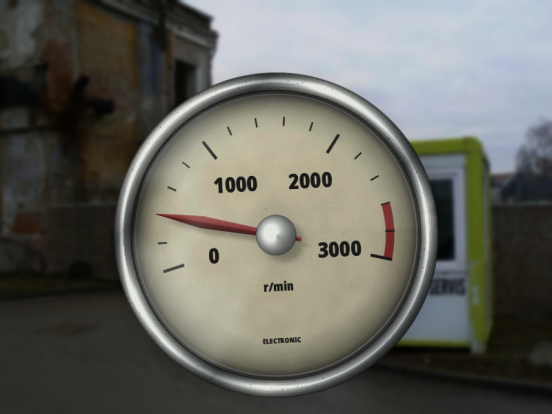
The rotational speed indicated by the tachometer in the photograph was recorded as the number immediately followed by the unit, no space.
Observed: 400rpm
